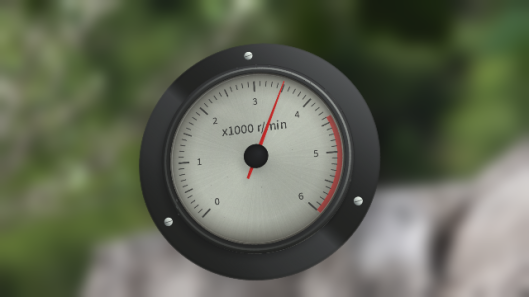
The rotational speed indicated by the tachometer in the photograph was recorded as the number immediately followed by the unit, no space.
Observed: 3500rpm
